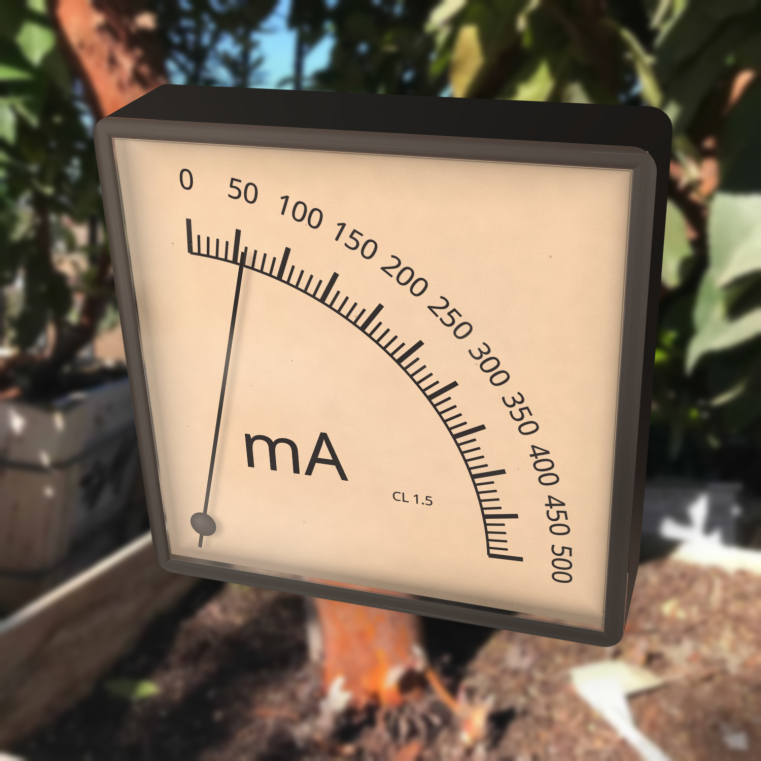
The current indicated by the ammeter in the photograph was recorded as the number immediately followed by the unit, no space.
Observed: 60mA
